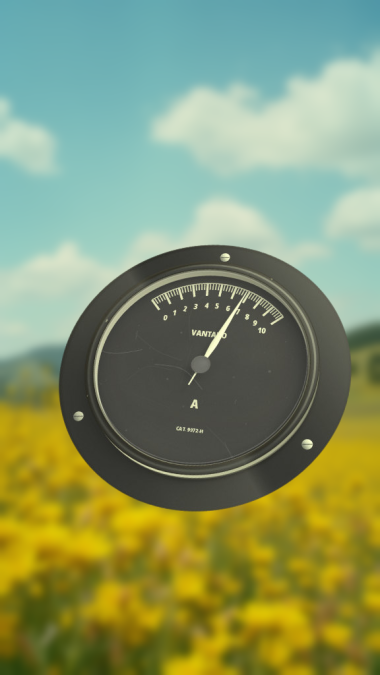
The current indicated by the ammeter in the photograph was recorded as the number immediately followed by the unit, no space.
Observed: 7A
